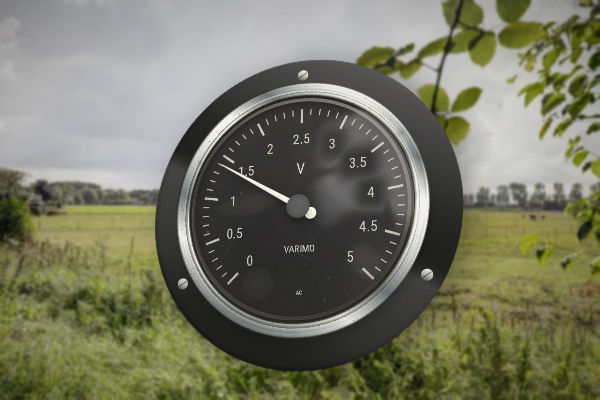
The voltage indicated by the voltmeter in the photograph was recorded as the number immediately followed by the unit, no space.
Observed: 1.4V
